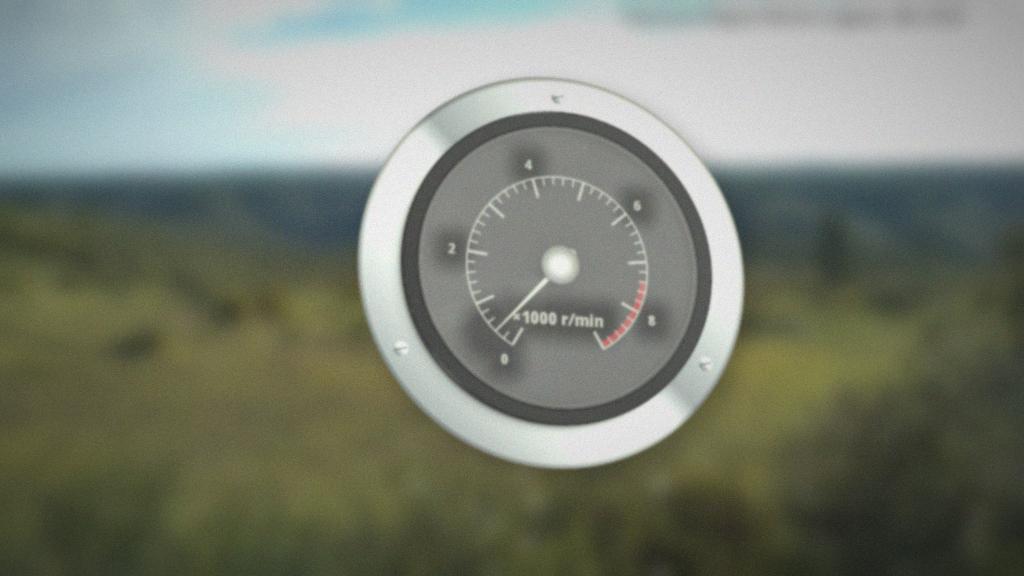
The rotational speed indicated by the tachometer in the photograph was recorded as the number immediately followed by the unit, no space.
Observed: 400rpm
